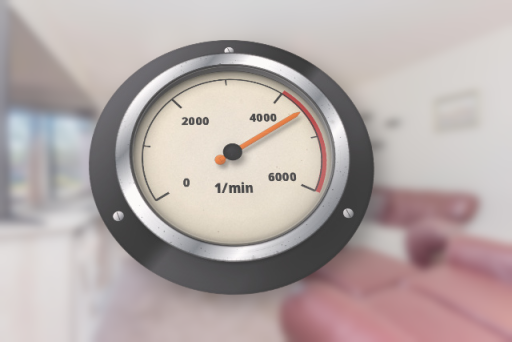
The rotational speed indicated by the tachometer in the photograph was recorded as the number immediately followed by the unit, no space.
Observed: 4500rpm
